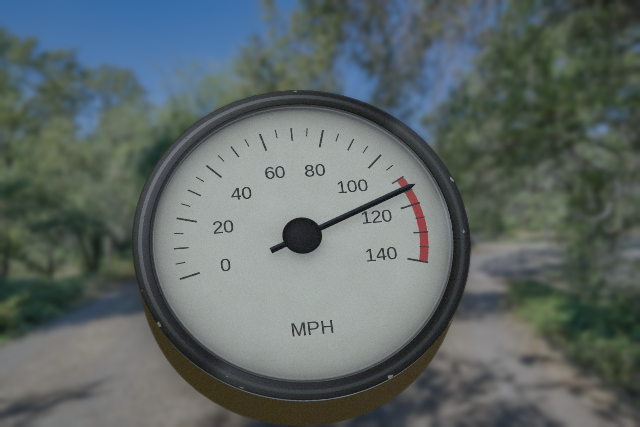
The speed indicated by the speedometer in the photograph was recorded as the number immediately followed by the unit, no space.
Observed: 115mph
